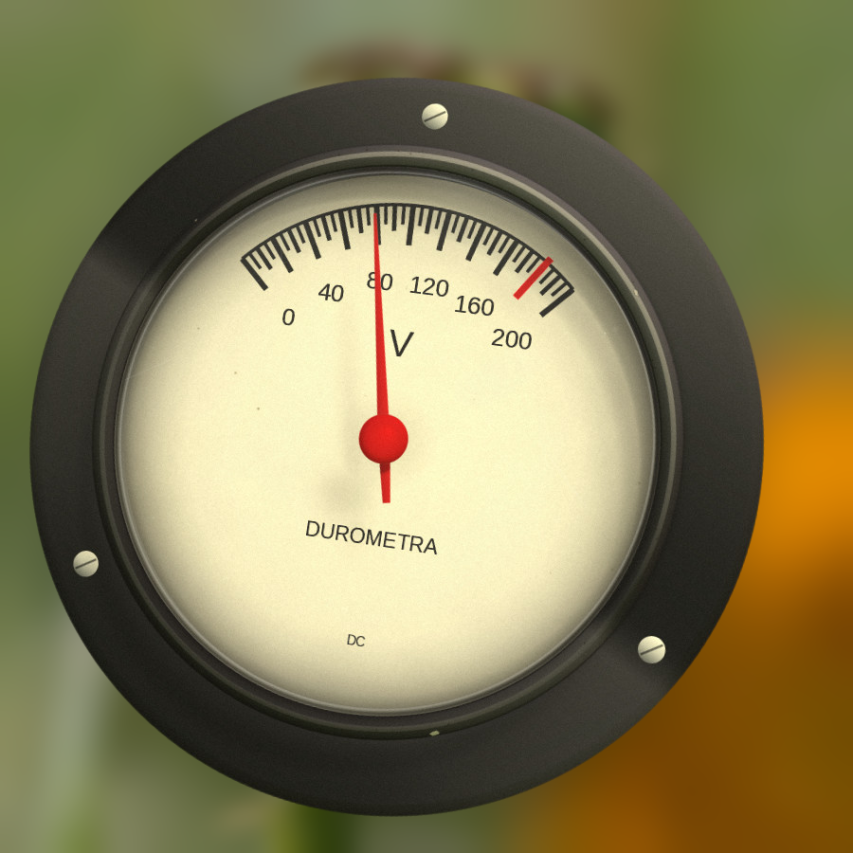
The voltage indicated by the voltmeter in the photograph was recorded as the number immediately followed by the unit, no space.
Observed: 80V
